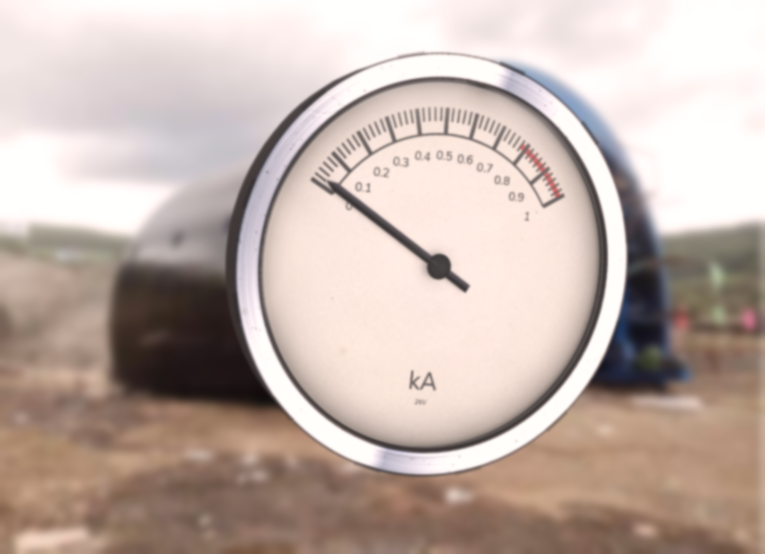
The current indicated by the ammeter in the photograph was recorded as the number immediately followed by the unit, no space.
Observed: 0.02kA
